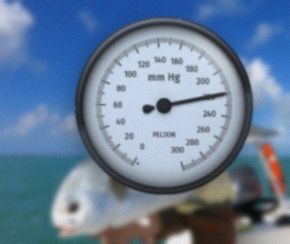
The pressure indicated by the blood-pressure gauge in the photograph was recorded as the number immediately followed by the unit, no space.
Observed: 220mmHg
